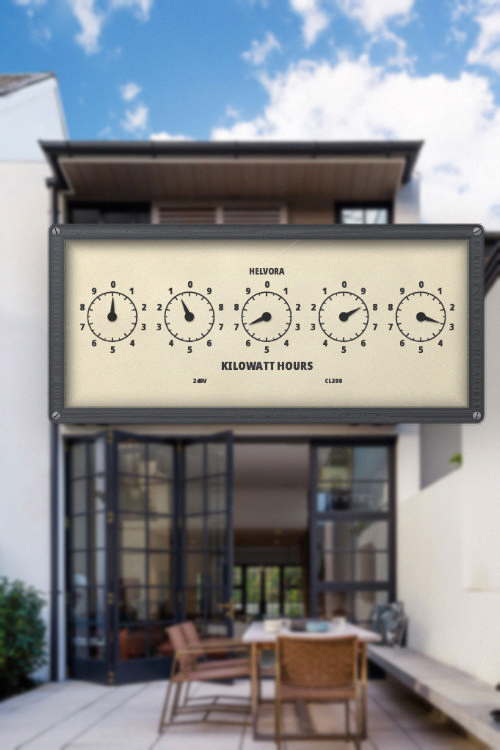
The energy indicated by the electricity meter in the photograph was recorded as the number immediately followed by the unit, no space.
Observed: 683kWh
